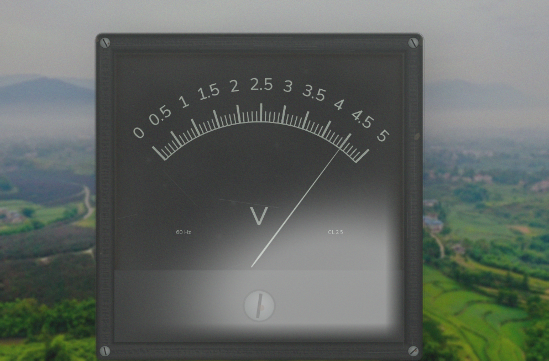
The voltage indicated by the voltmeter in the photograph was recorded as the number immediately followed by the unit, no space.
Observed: 4.5V
